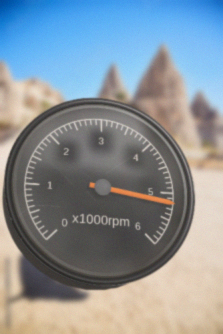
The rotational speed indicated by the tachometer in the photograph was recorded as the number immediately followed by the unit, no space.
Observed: 5200rpm
